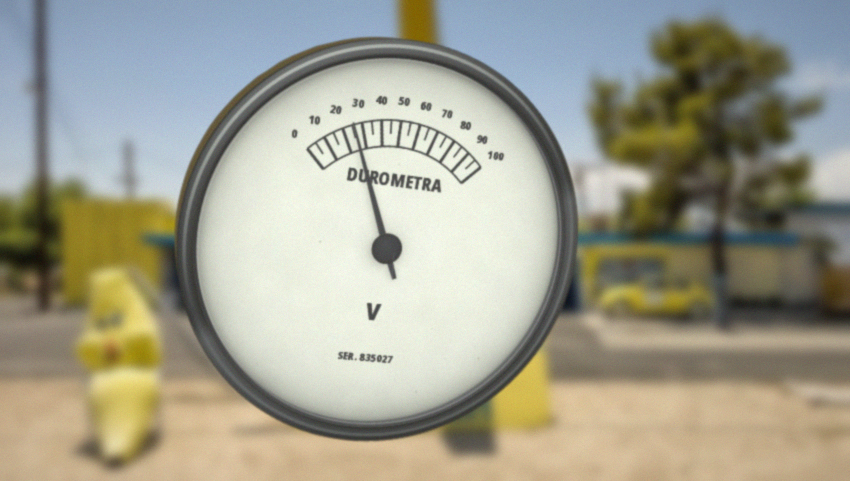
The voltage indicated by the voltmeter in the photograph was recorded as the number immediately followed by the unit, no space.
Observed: 25V
